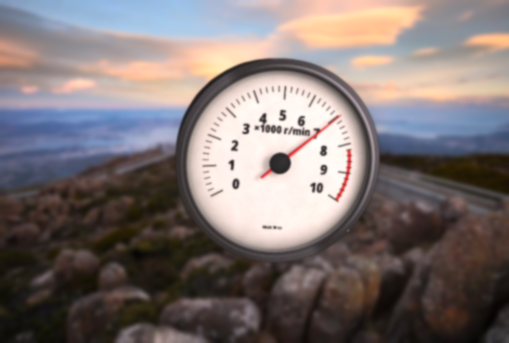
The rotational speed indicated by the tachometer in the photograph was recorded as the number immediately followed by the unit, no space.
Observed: 7000rpm
